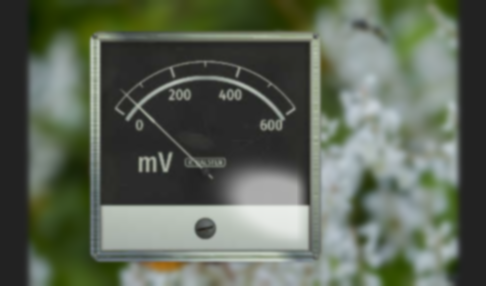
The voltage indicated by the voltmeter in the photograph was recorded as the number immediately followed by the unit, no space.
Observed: 50mV
